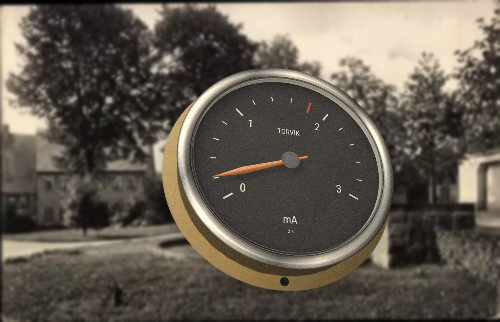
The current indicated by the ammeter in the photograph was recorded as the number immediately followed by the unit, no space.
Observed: 0.2mA
